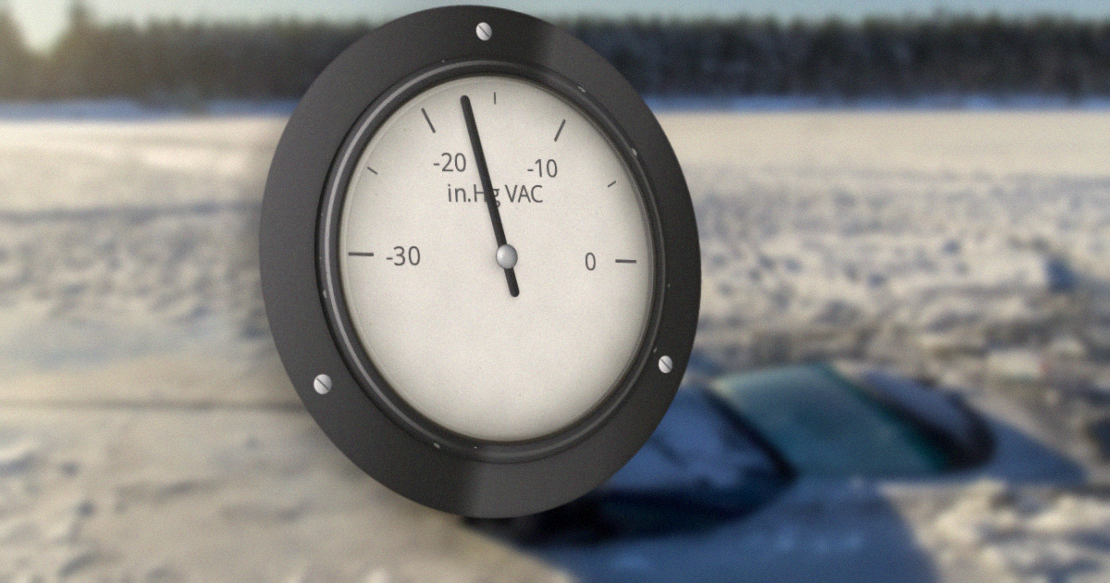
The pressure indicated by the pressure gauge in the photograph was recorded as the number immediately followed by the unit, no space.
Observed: -17.5inHg
